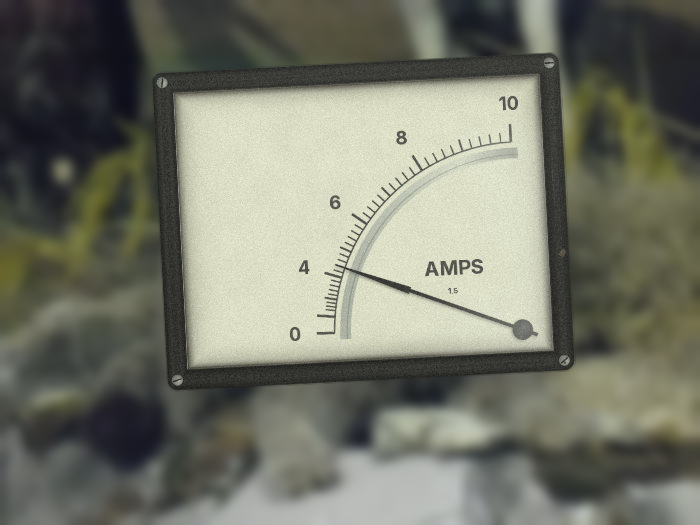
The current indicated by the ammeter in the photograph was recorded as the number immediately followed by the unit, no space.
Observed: 4.4A
